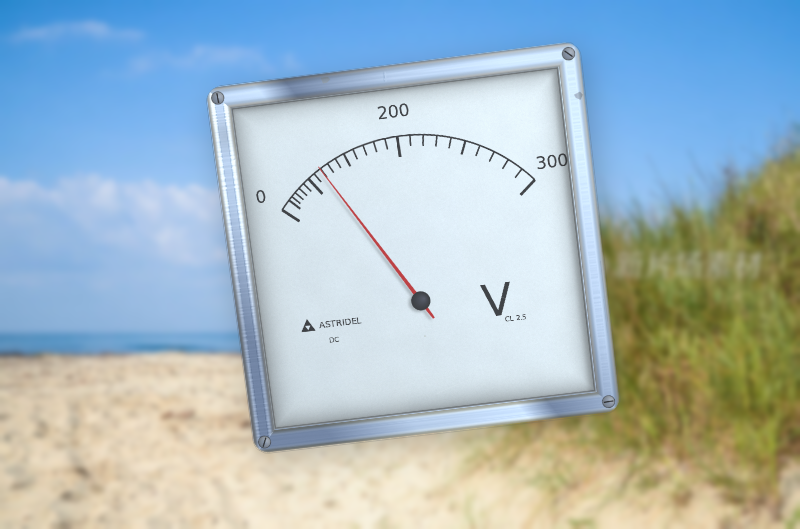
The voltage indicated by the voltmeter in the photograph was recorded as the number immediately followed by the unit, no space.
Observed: 120V
